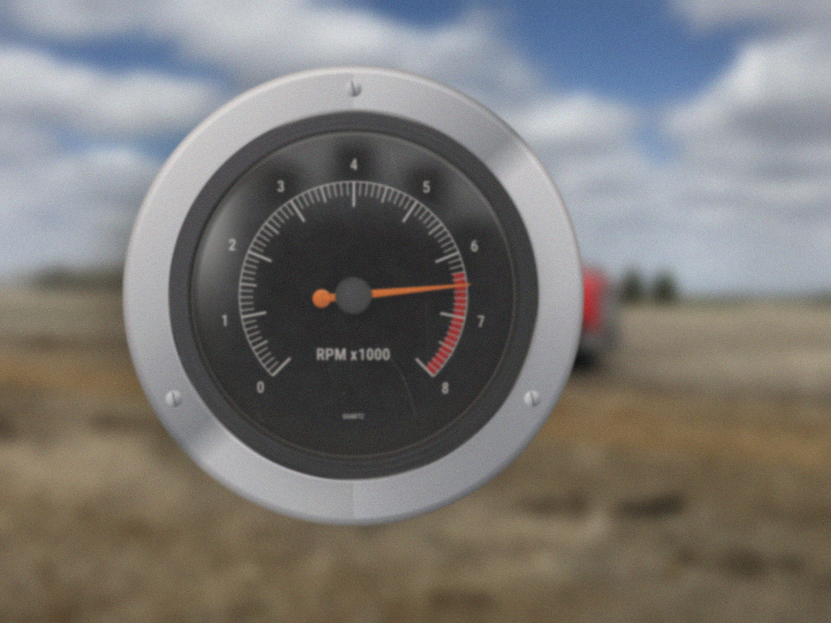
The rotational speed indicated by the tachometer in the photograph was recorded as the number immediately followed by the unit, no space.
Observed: 6500rpm
